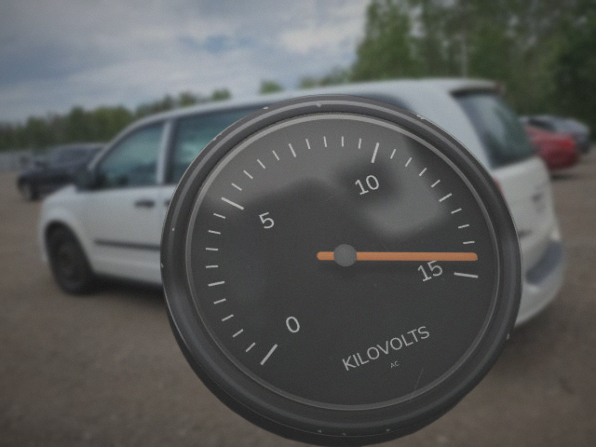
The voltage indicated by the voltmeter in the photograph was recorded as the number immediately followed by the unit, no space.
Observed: 14.5kV
